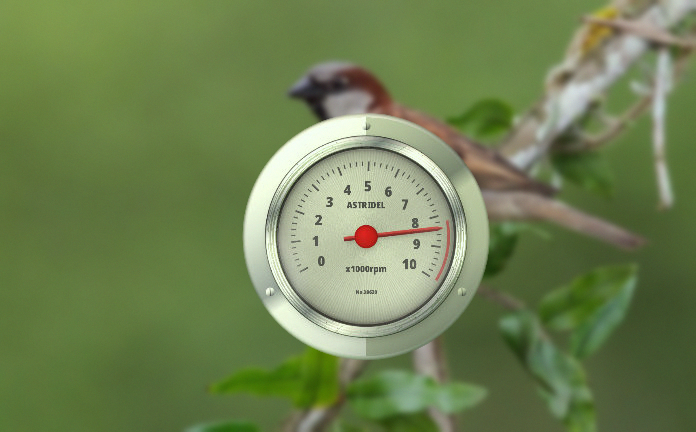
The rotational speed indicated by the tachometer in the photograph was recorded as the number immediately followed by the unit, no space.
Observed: 8400rpm
